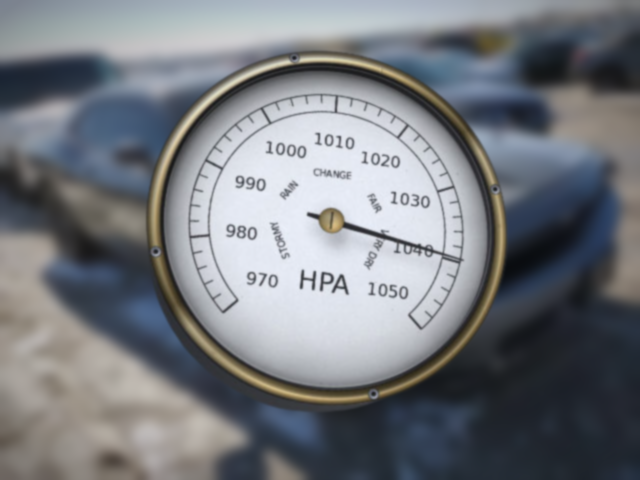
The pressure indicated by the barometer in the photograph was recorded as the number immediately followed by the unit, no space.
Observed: 1040hPa
